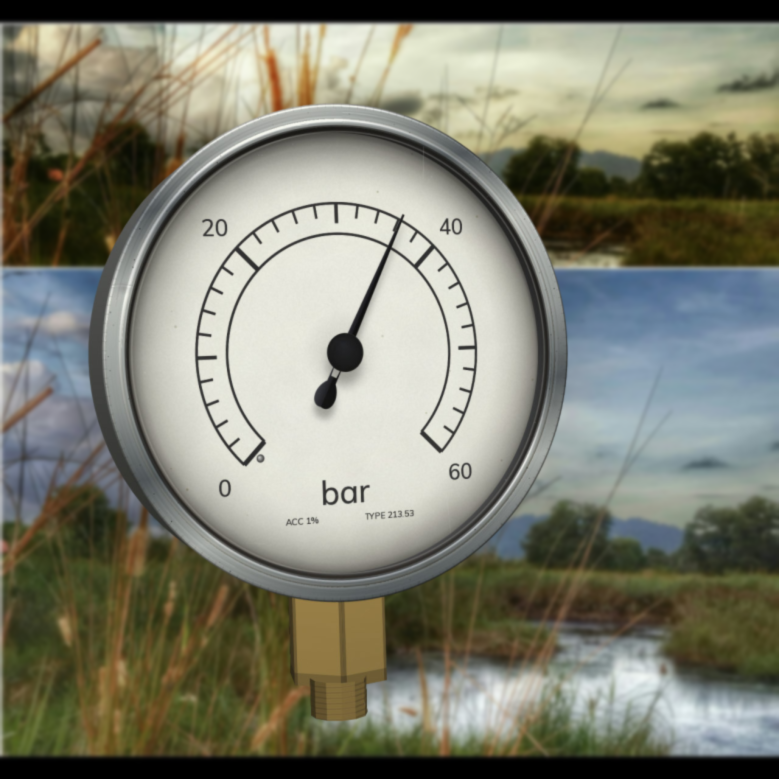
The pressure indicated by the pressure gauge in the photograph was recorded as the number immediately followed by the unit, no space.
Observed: 36bar
